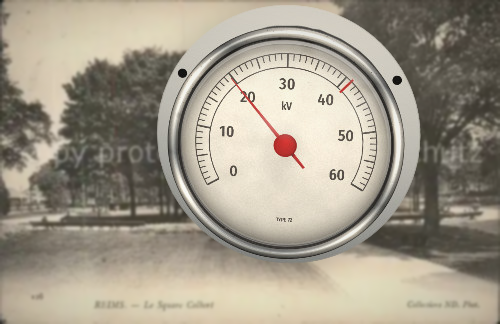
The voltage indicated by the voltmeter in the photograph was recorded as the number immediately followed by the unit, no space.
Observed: 20kV
